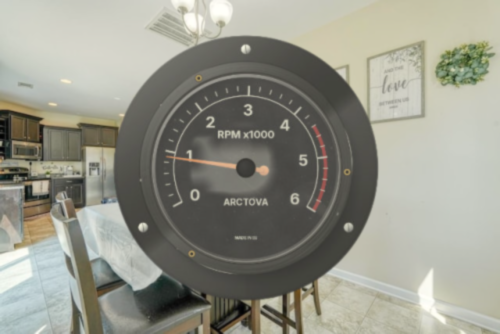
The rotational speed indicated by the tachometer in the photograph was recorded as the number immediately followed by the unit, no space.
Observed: 900rpm
